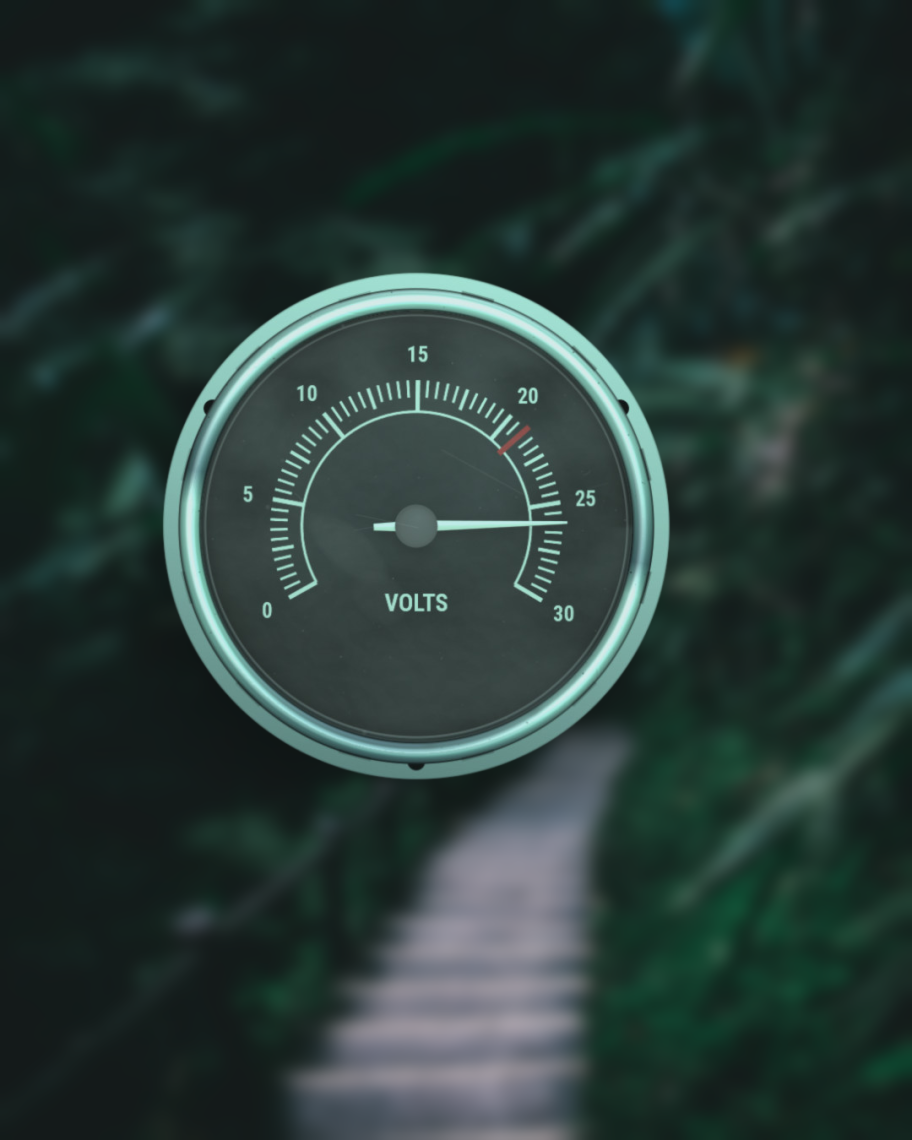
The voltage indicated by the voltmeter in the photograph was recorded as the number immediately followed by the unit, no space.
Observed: 26V
